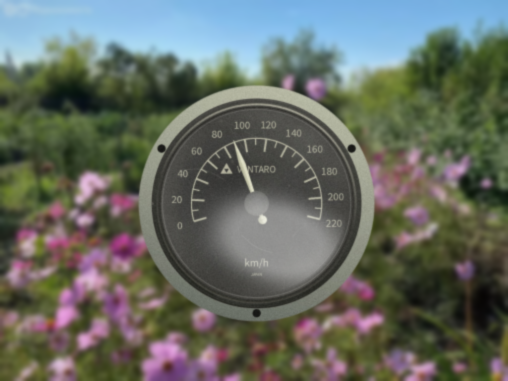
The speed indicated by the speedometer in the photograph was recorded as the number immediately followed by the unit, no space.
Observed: 90km/h
